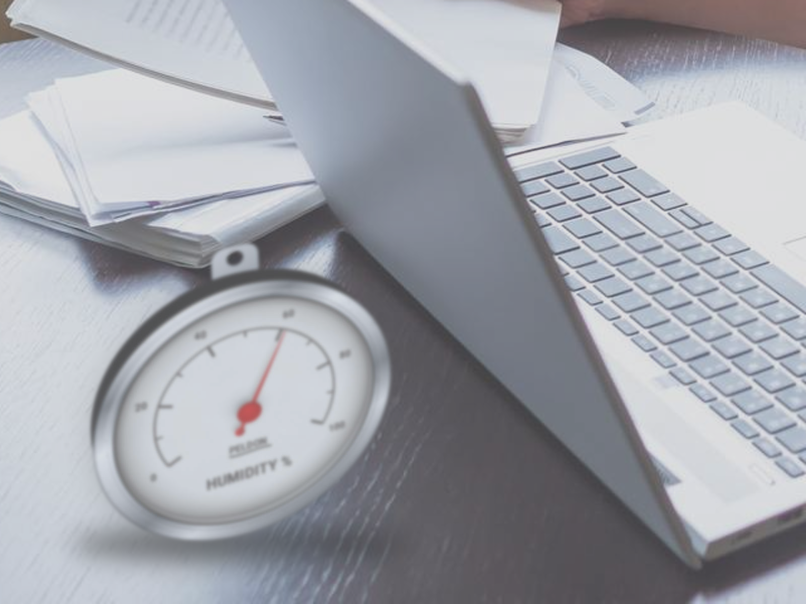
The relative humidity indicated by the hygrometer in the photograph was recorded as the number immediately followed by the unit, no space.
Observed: 60%
